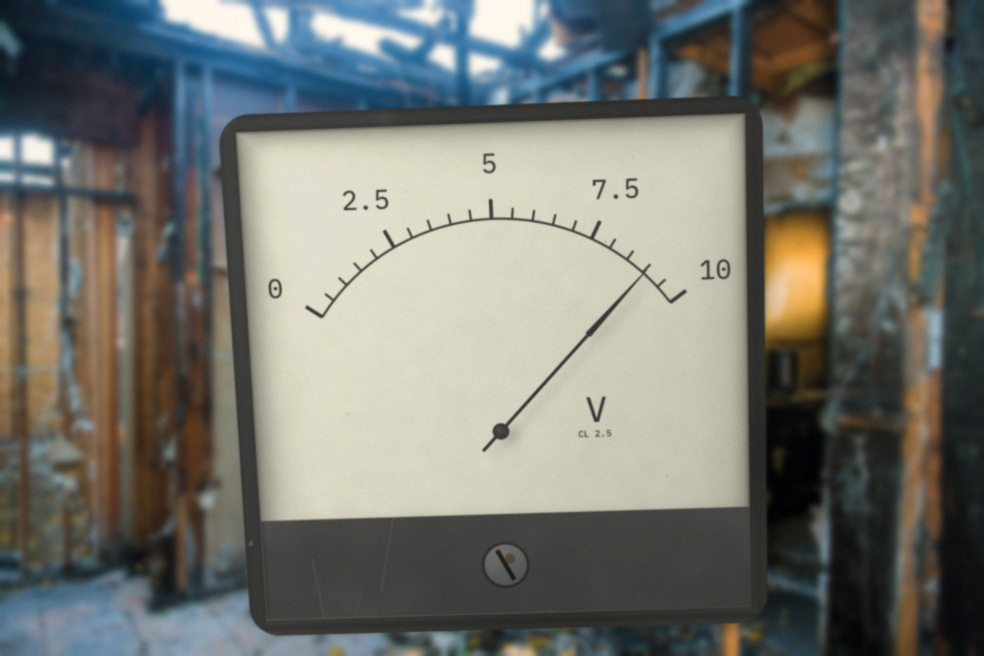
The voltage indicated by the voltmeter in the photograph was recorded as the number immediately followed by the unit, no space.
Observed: 9V
